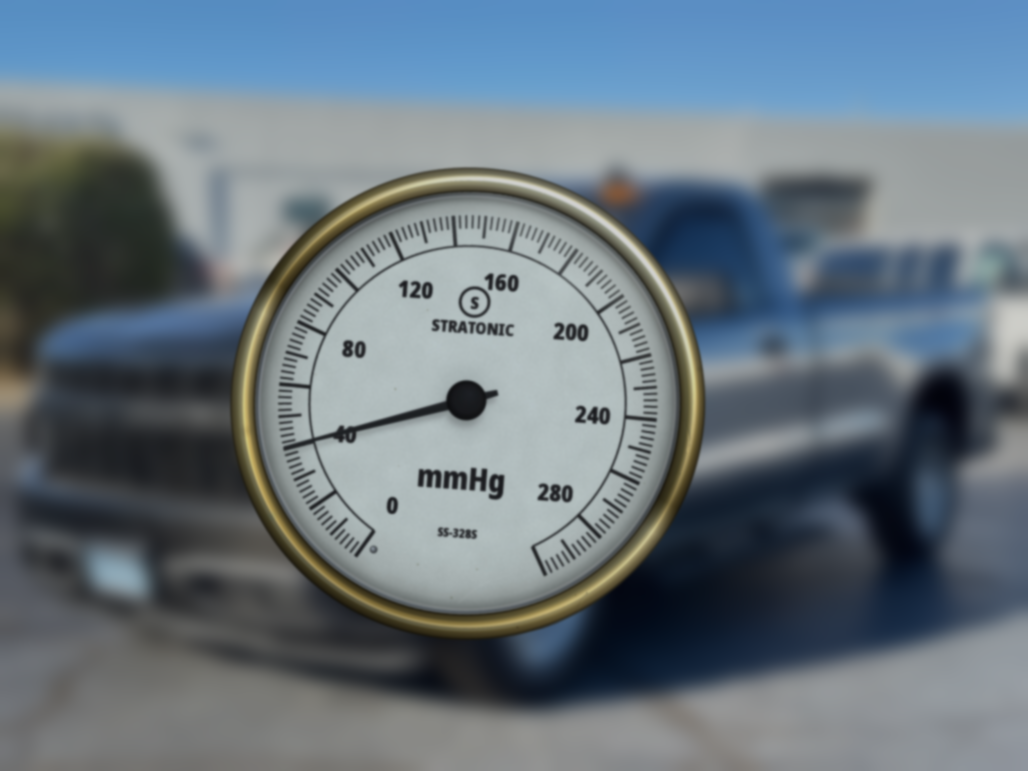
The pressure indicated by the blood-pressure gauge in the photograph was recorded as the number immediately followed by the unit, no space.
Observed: 40mmHg
